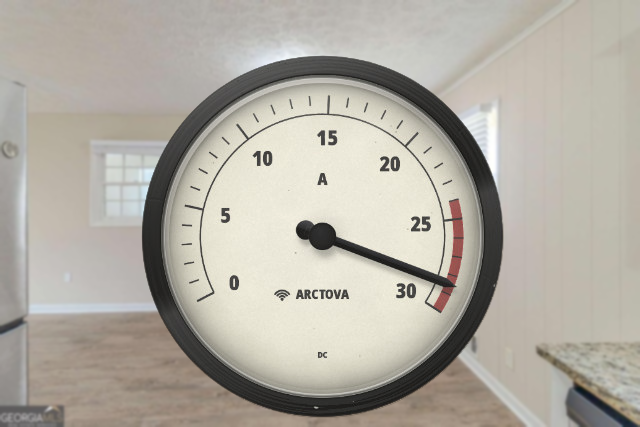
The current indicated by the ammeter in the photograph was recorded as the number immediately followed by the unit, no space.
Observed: 28.5A
